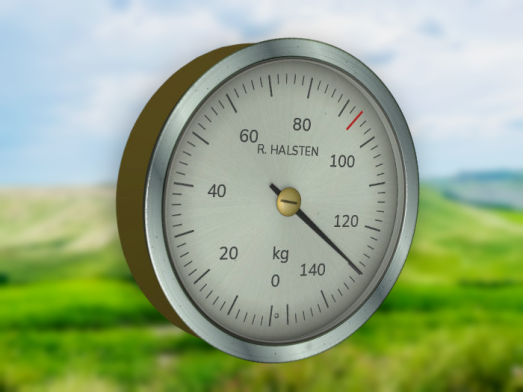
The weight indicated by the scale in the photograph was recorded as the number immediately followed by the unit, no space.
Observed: 130kg
